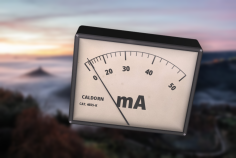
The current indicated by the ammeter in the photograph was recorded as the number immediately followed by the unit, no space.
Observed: 10mA
